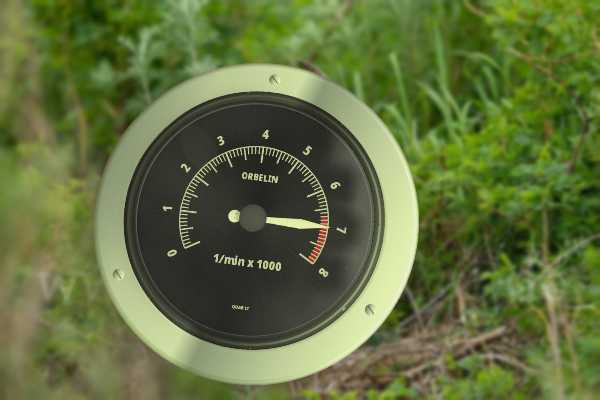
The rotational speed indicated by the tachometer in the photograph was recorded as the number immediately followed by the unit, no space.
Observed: 7000rpm
